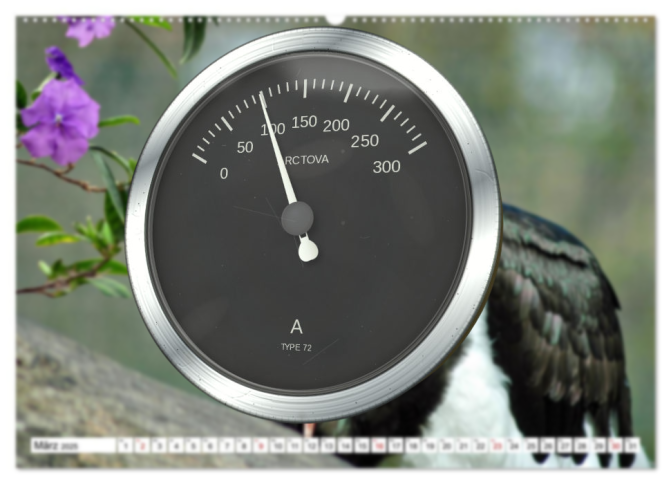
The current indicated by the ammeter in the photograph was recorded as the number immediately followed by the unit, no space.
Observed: 100A
